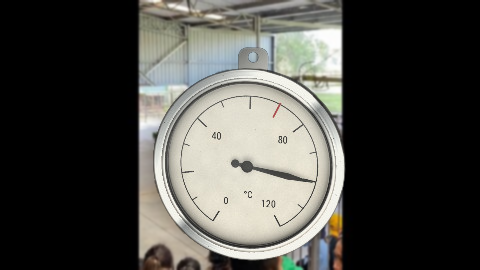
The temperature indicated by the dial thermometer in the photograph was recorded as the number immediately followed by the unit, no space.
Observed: 100°C
